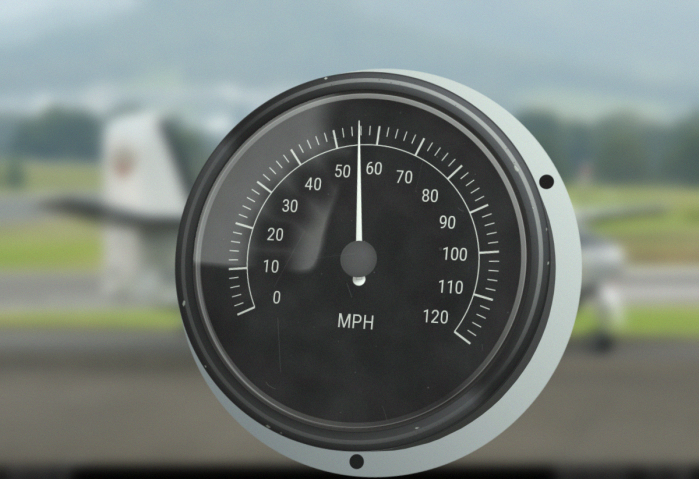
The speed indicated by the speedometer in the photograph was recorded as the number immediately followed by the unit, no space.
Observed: 56mph
